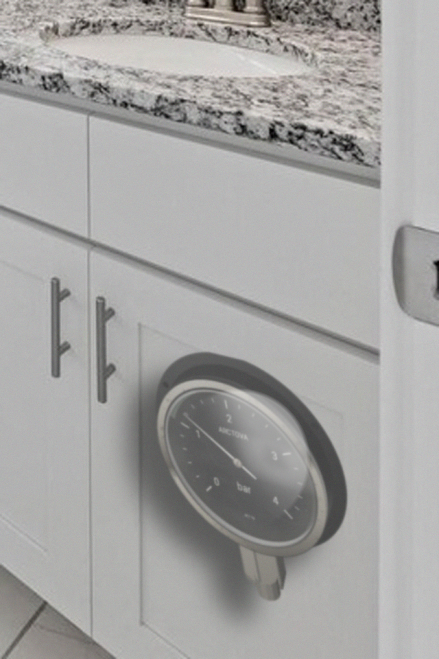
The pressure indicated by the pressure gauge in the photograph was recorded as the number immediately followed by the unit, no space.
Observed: 1.2bar
